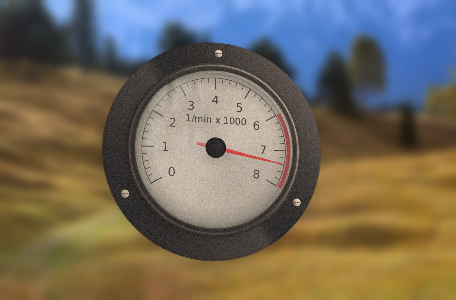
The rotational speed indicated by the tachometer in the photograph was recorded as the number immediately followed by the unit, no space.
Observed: 7400rpm
